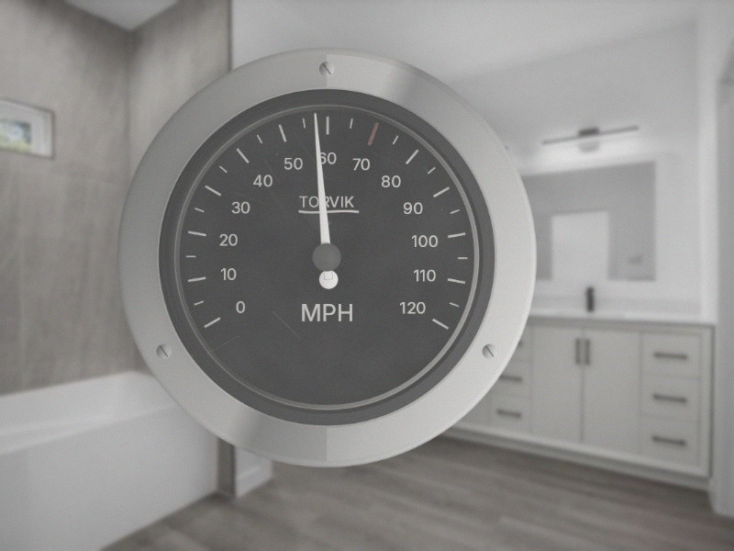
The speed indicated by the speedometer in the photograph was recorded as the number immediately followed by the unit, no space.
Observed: 57.5mph
